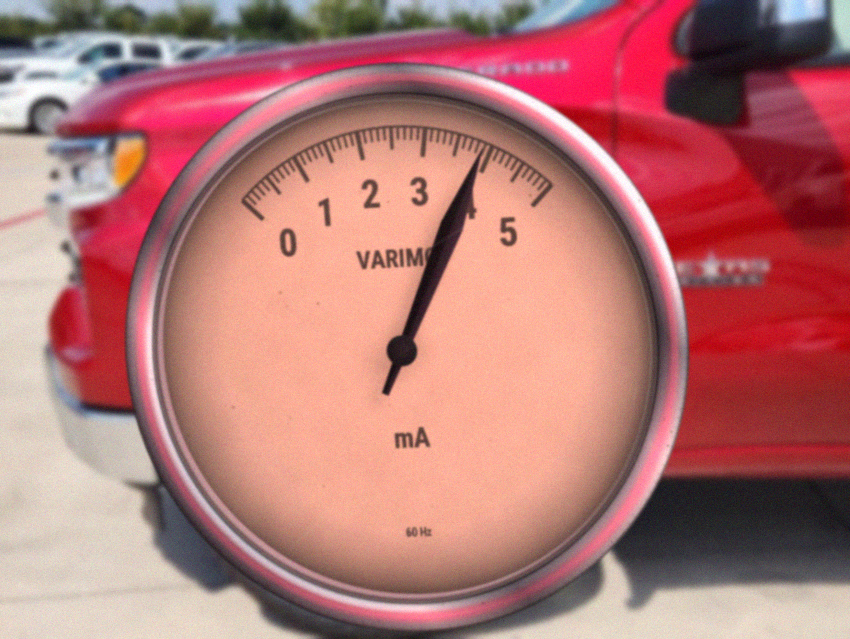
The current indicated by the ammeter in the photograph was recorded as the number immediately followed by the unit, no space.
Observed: 3.9mA
